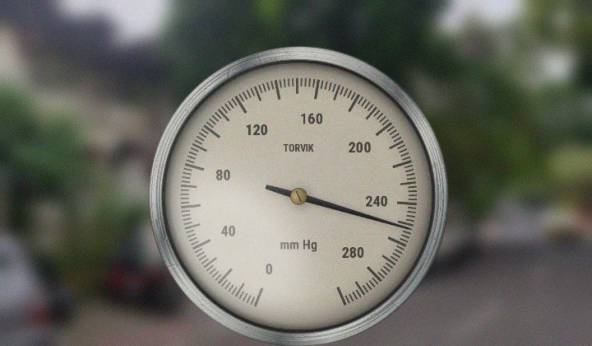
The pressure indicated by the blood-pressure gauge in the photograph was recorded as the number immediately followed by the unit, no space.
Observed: 252mmHg
